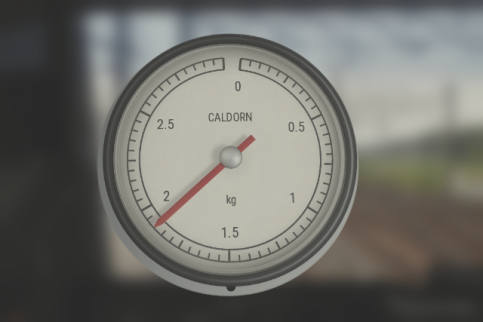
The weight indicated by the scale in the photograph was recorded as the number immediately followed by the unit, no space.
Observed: 1.9kg
